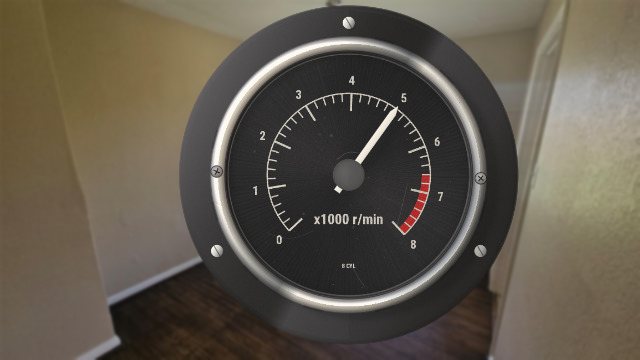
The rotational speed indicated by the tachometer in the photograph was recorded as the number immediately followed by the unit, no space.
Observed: 5000rpm
